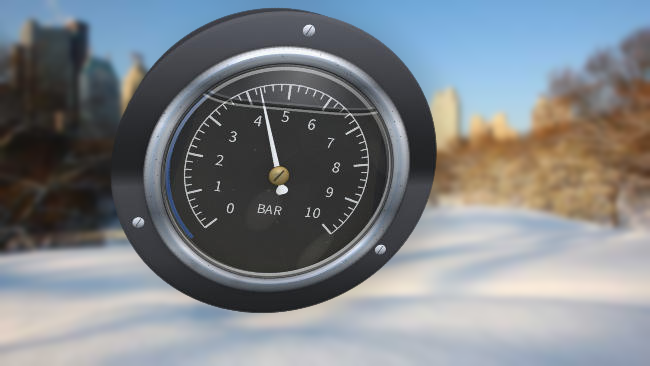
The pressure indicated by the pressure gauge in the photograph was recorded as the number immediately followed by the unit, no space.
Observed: 4.3bar
